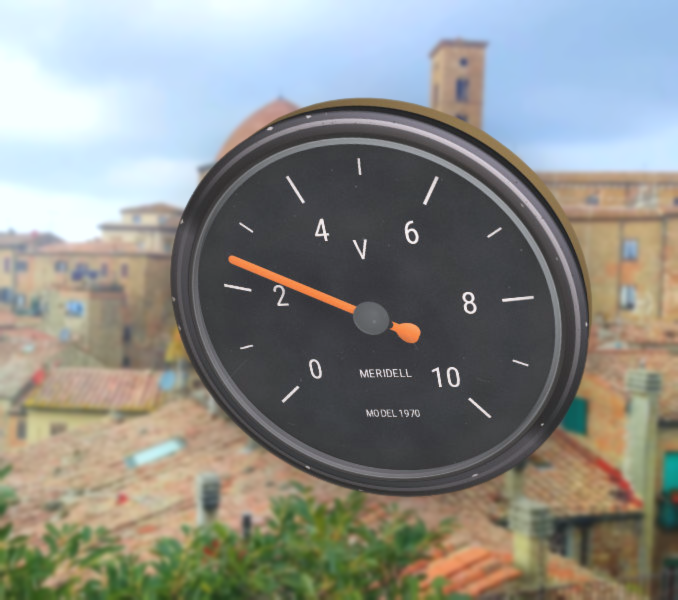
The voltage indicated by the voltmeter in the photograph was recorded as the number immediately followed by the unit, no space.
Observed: 2.5V
